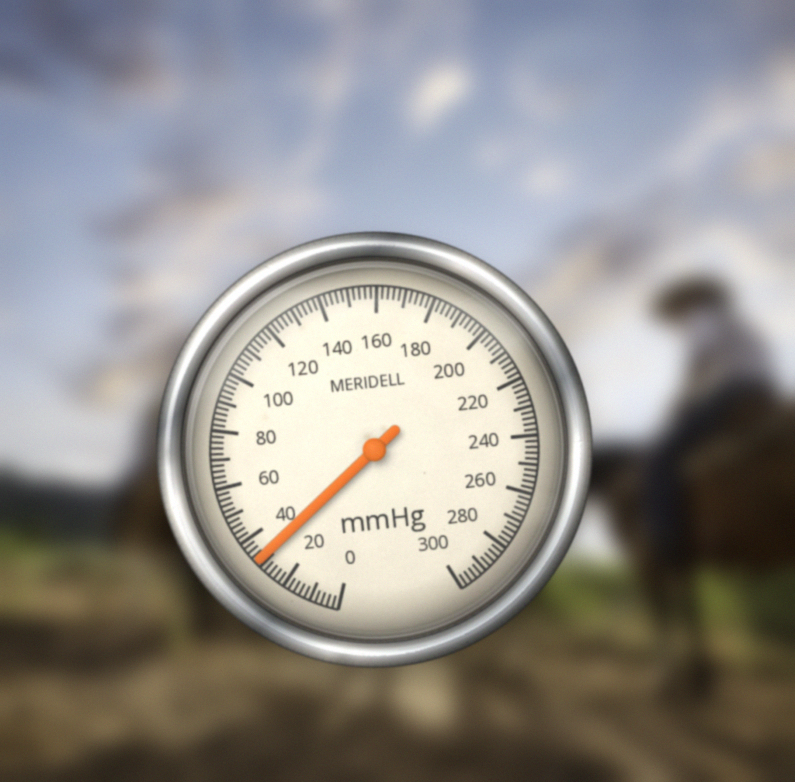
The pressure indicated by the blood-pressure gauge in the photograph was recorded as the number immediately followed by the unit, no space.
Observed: 32mmHg
